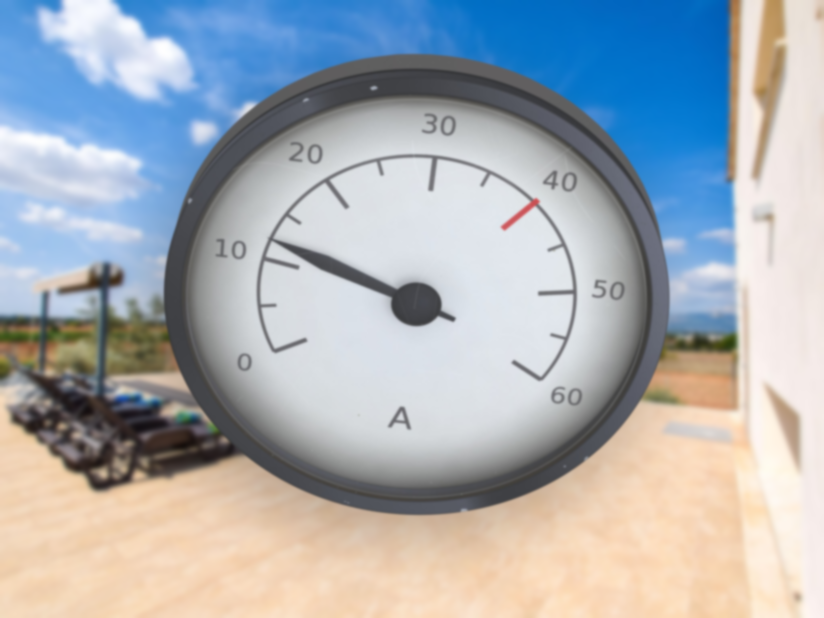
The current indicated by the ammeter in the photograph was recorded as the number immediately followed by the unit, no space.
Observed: 12.5A
